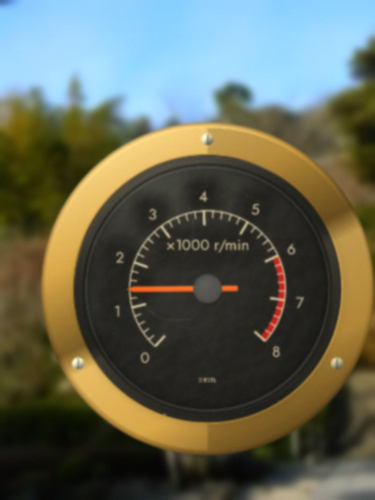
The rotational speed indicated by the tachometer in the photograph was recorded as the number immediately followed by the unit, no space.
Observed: 1400rpm
